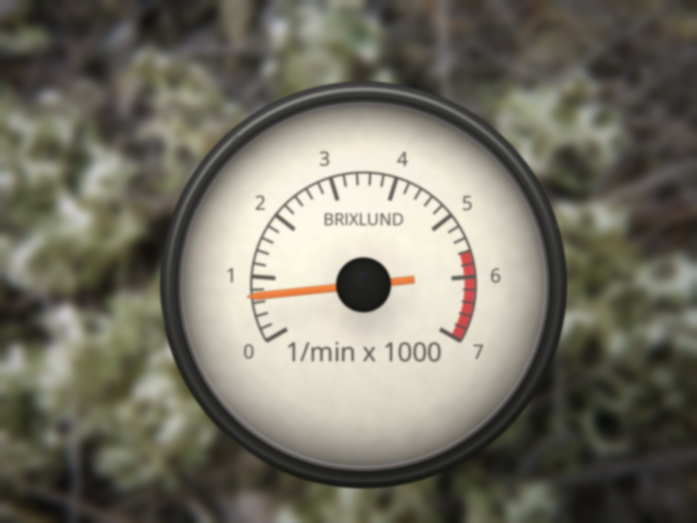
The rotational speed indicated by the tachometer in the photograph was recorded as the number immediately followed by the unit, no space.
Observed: 700rpm
